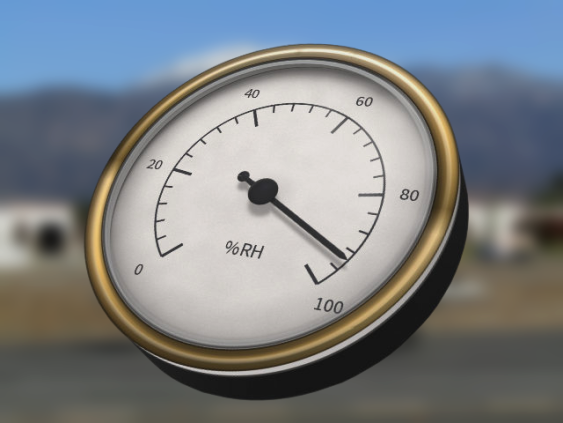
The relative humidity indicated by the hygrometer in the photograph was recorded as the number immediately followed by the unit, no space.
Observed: 94%
